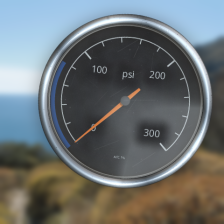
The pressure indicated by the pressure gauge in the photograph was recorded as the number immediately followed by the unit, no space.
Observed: 0psi
